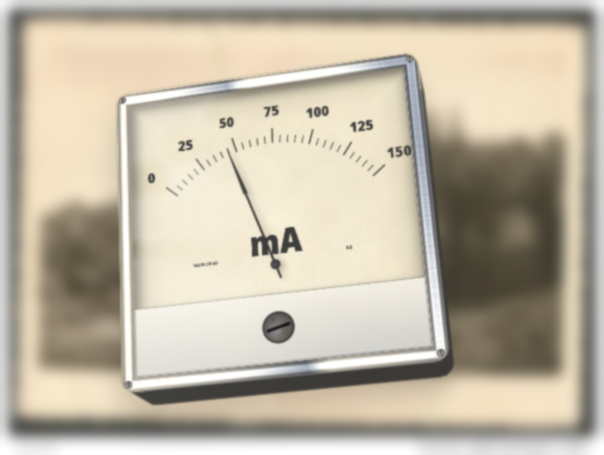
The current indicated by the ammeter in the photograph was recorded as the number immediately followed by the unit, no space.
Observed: 45mA
